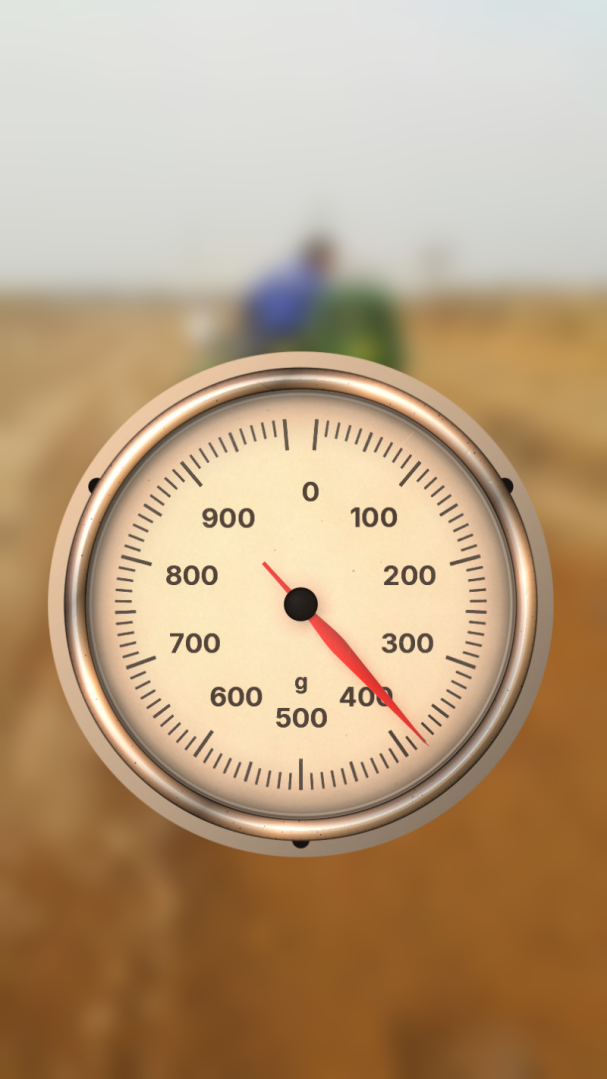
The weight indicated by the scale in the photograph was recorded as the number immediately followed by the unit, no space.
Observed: 380g
